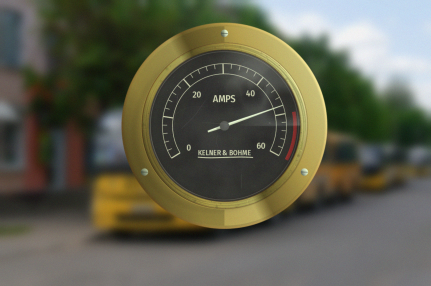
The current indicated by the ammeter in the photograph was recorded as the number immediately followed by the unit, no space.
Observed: 48A
